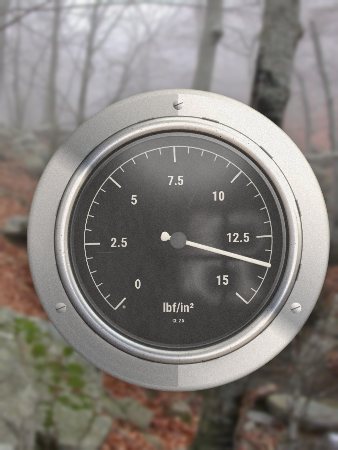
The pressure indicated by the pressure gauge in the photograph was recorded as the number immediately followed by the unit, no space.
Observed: 13.5psi
